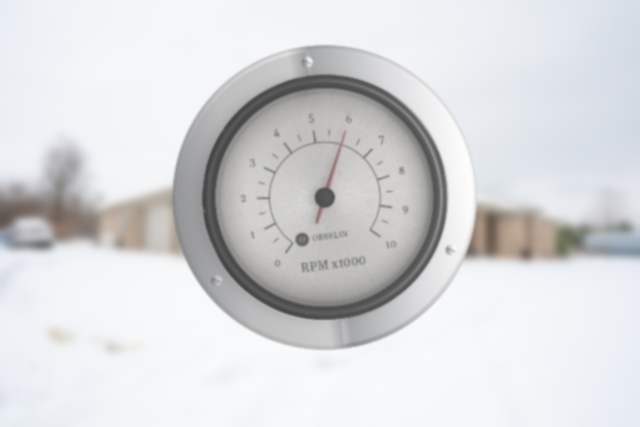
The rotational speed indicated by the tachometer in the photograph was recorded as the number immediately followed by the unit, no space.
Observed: 6000rpm
